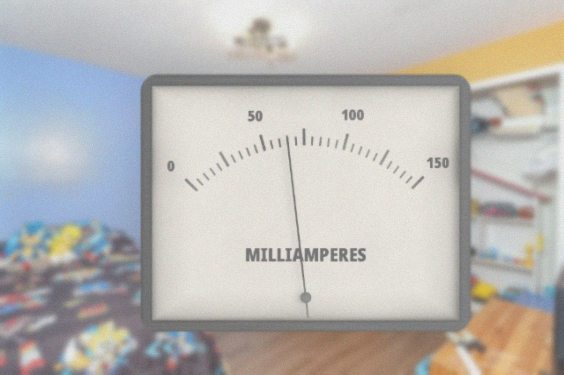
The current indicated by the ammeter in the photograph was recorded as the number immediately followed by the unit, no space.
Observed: 65mA
